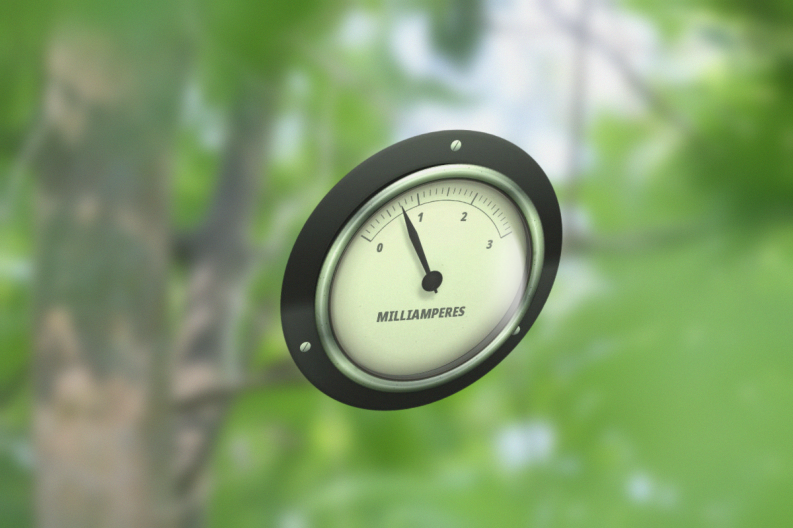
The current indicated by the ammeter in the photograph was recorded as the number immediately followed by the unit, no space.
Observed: 0.7mA
